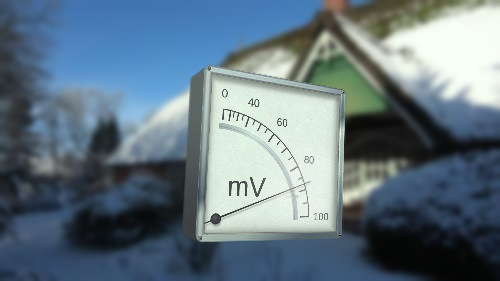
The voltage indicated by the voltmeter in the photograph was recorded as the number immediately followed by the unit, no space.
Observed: 87.5mV
